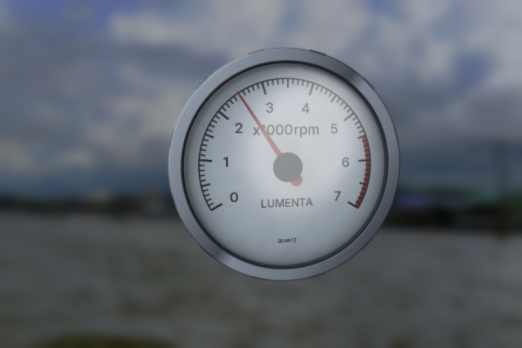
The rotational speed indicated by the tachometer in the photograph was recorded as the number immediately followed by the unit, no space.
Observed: 2500rpm
